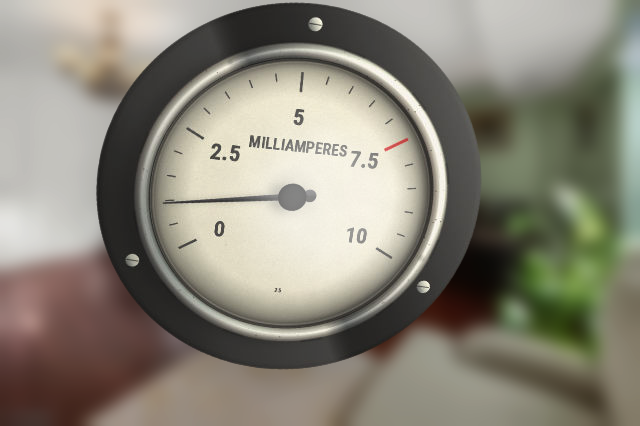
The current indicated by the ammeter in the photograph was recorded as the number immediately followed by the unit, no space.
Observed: 1mA
